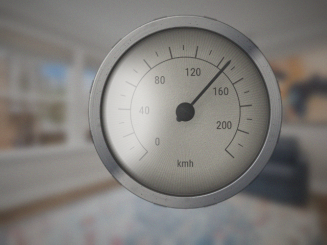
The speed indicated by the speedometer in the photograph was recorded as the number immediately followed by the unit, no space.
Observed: 145km/h
